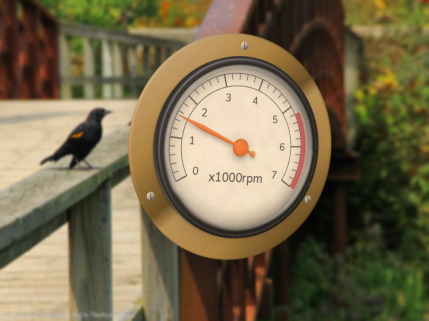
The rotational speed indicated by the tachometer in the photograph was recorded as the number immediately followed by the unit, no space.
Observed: 1500rpm
